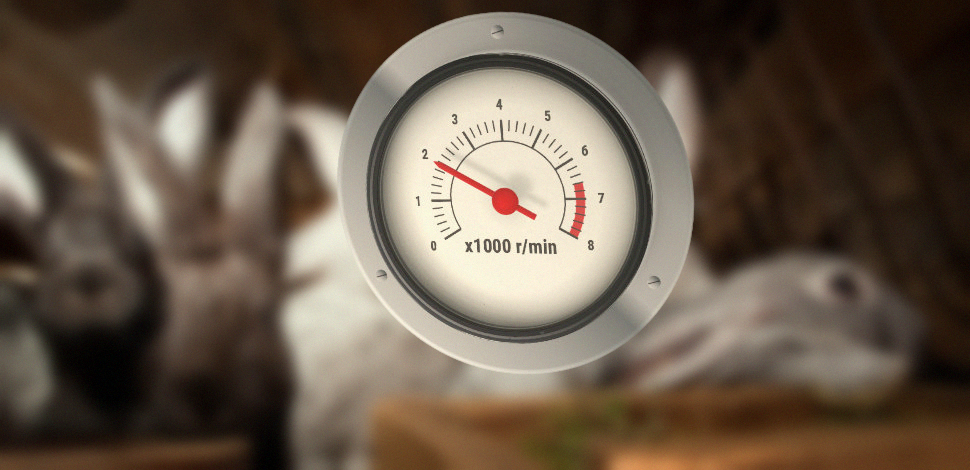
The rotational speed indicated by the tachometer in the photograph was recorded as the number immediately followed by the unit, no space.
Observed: 2000rpm
